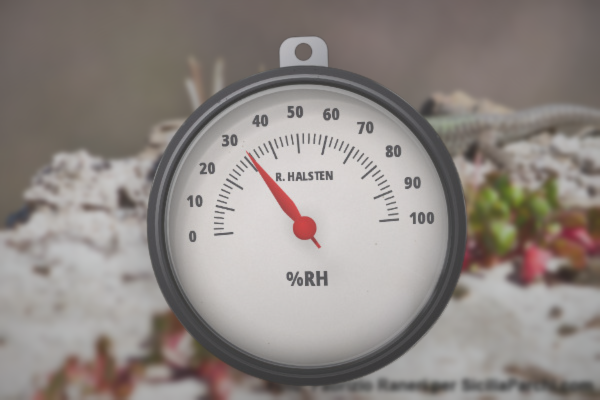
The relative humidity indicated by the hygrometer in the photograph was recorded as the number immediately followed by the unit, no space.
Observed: 32%
